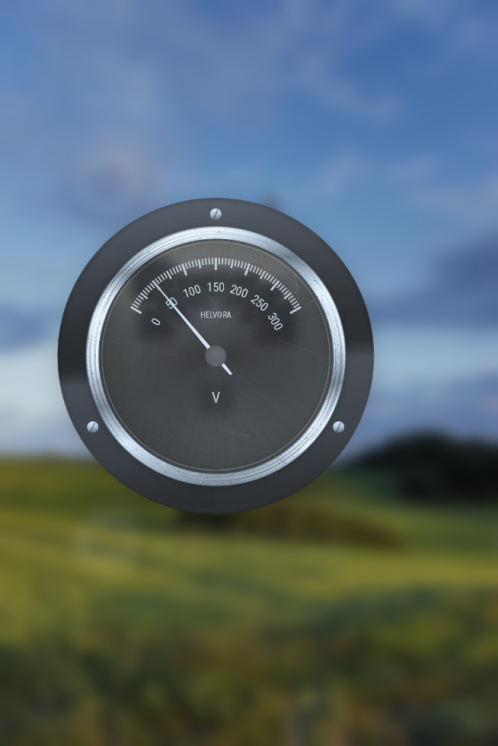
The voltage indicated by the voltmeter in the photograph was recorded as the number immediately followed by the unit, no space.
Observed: 50V
